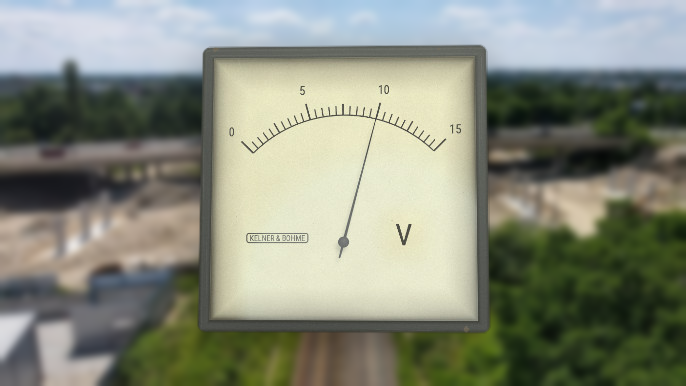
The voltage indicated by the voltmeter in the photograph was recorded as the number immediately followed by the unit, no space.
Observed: 10V
